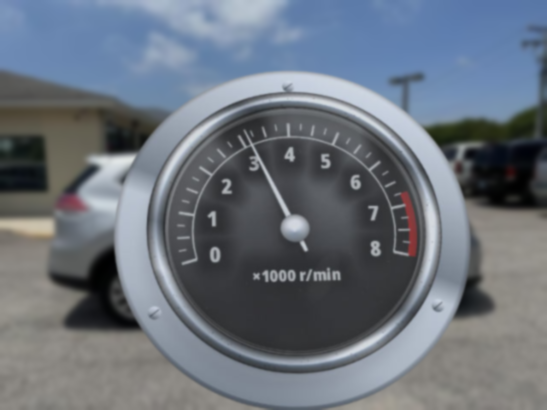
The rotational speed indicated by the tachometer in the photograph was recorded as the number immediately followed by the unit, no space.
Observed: 3125rpm
